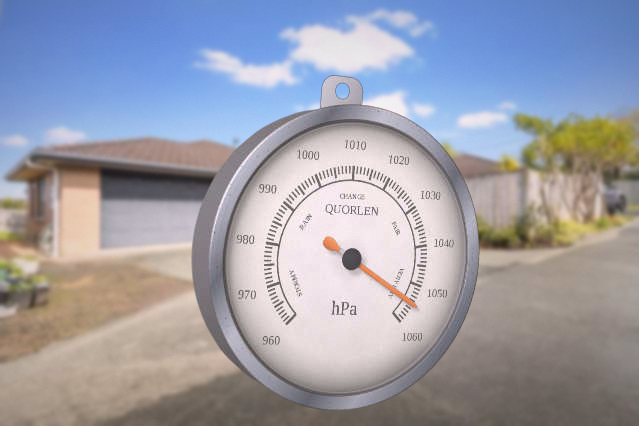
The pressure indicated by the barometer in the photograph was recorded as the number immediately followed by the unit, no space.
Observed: 1055hPa
